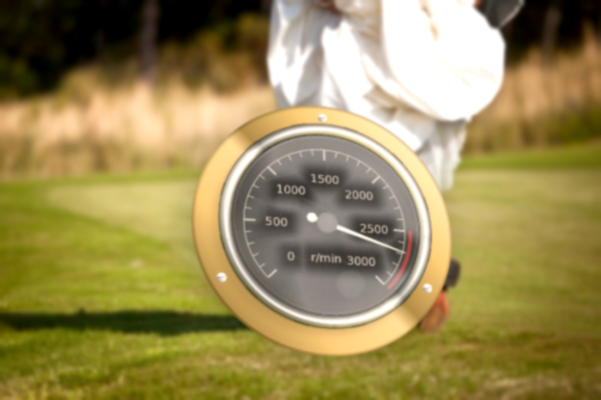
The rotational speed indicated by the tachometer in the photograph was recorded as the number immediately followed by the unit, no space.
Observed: 2700rpm
